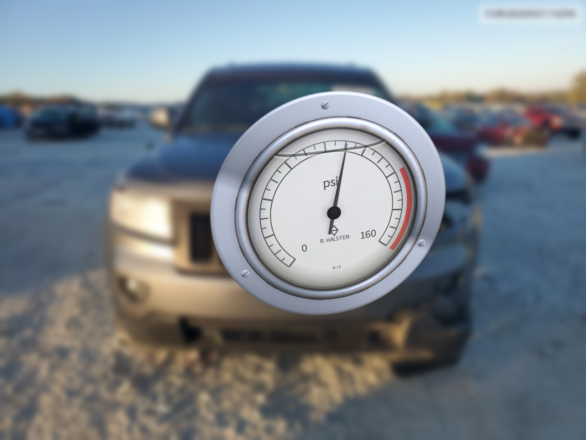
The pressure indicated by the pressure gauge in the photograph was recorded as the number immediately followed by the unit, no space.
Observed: 90psi
